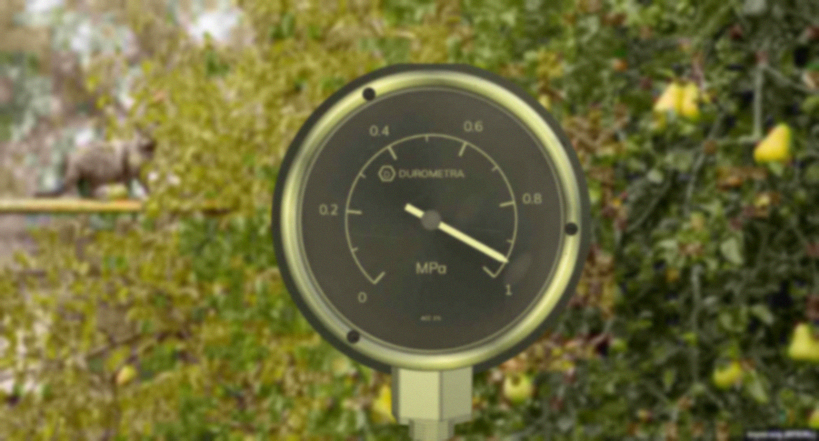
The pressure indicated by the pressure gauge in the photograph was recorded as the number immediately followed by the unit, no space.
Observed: 0.95MPa
